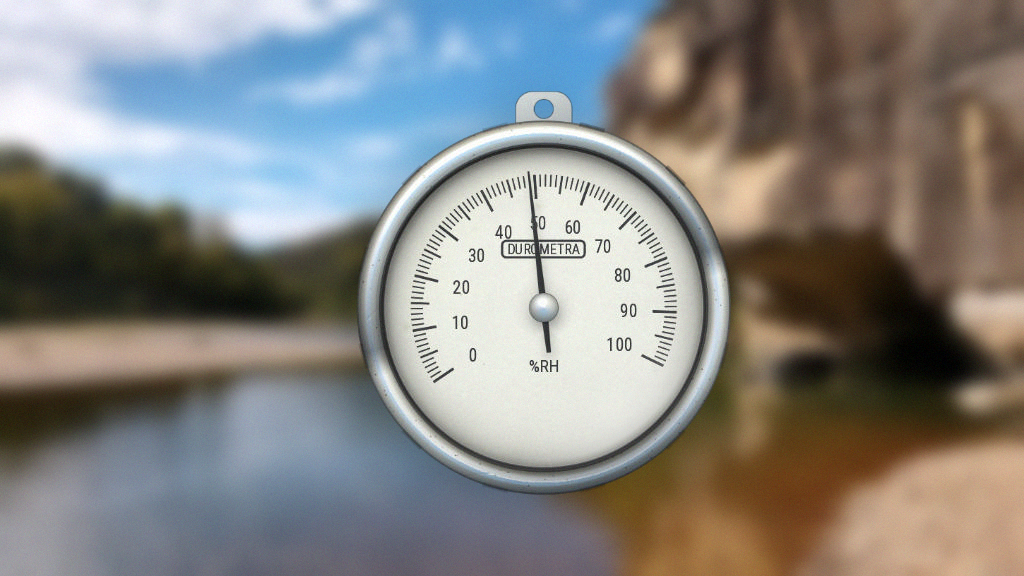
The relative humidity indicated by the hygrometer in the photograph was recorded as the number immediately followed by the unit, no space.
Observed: 49%
